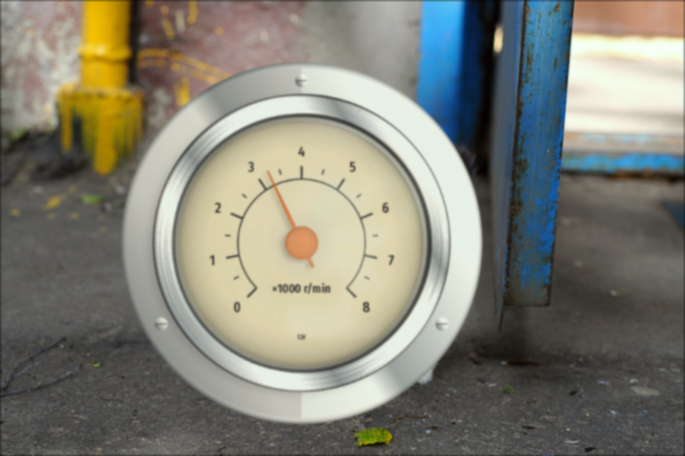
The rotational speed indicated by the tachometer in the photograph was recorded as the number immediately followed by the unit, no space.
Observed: 3250rpm
